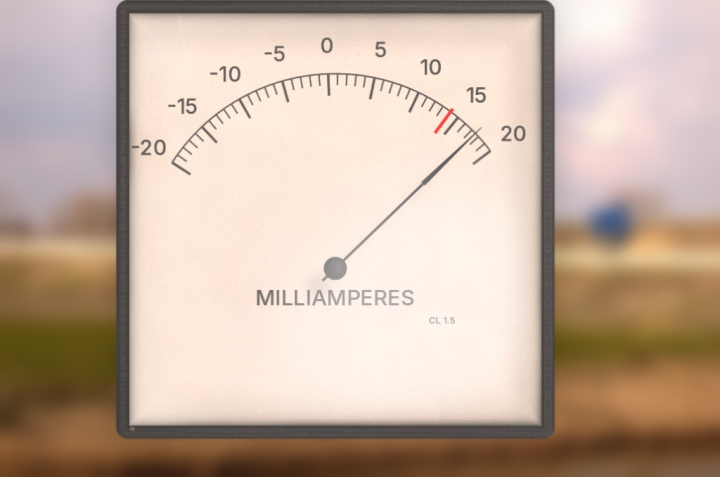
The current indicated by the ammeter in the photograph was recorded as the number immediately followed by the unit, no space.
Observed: 17.5mA
